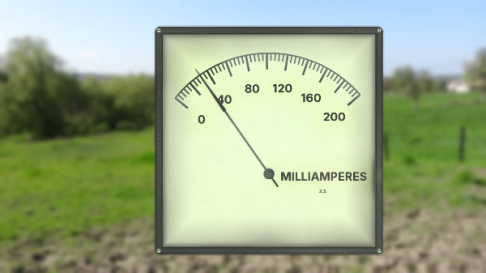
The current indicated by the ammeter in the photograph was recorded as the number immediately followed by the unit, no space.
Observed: 32mA
